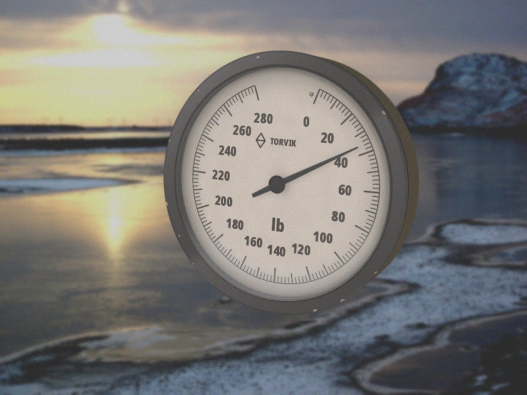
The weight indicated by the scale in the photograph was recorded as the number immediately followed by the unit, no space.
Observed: 36lb
